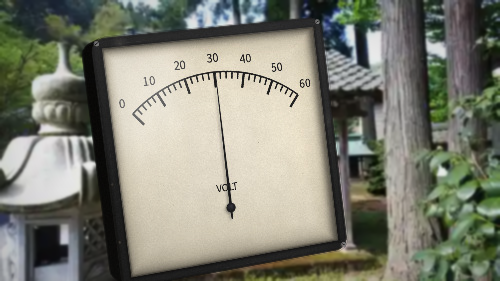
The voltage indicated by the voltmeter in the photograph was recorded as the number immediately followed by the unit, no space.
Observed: 30V
